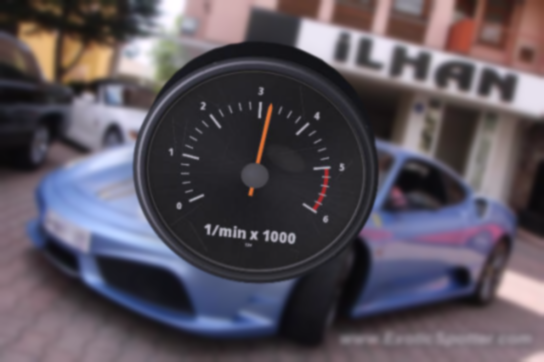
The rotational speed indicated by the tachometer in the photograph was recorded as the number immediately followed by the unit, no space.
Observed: 3200rpm
